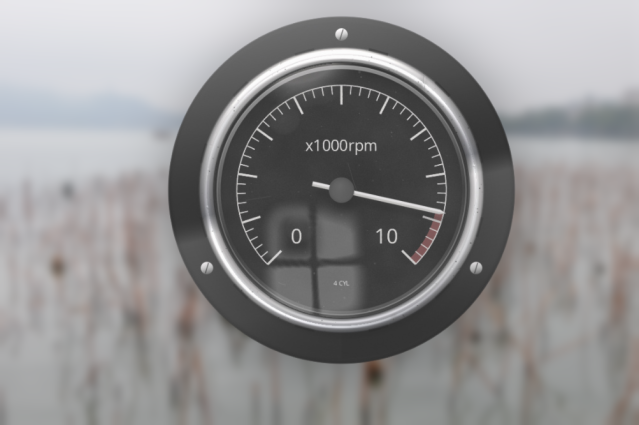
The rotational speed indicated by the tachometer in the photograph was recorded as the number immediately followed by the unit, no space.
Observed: 8800rpm
